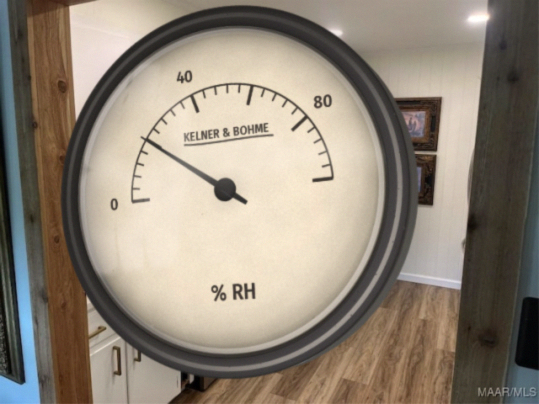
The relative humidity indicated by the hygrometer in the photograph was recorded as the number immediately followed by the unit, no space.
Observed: 20%
